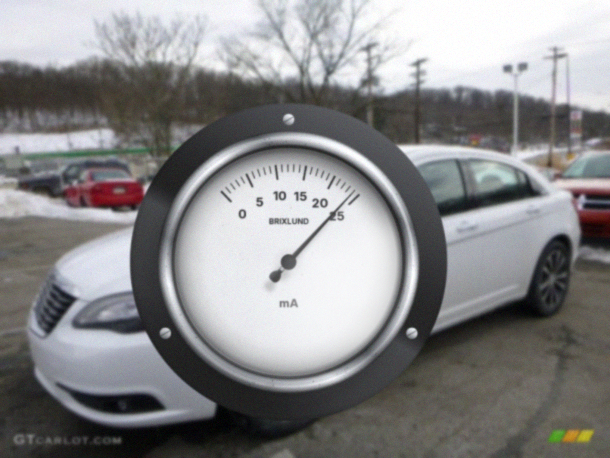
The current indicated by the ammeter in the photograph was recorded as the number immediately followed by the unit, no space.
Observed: 24mA
